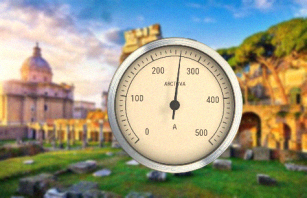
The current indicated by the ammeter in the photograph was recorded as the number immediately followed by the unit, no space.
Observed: 260A
